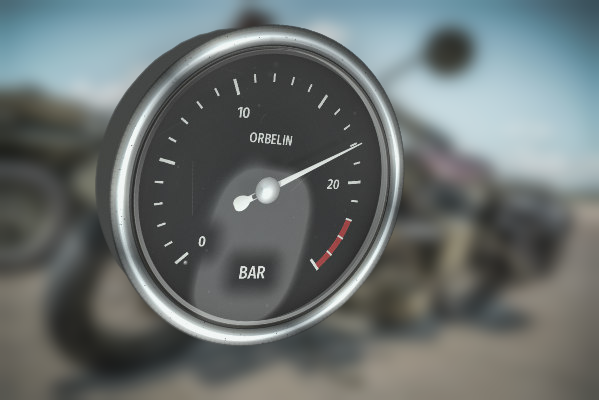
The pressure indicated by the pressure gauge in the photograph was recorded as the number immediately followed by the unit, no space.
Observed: 18bar
